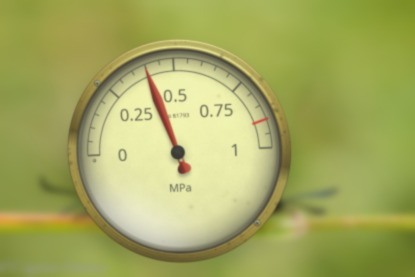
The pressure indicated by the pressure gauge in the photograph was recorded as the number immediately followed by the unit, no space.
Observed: 0.4MPa
